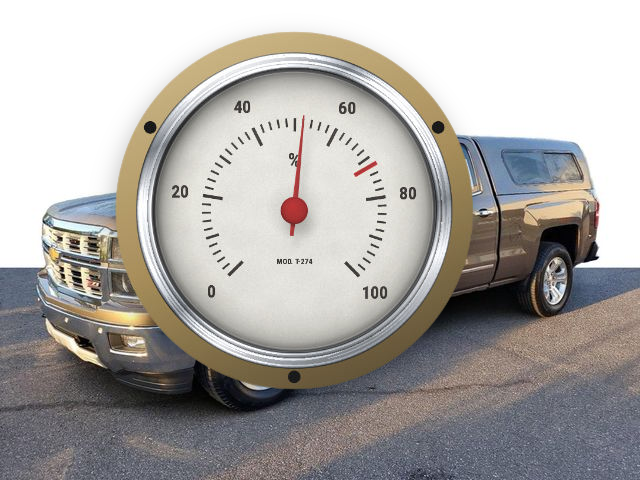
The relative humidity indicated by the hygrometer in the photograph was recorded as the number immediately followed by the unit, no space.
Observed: 52%
